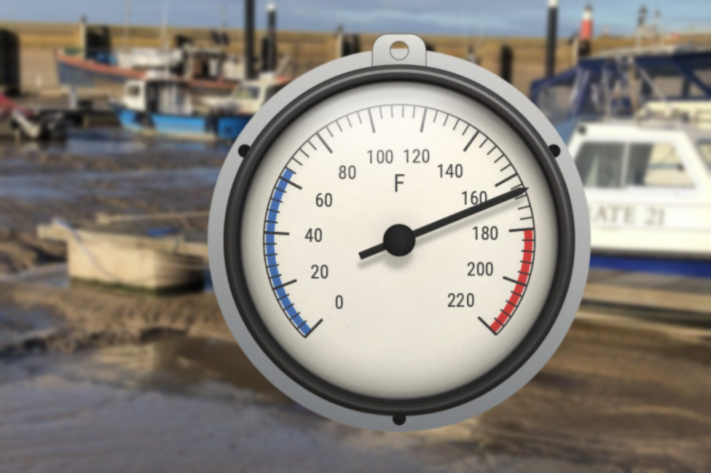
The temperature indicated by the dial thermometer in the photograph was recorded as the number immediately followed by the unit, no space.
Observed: 166°F
